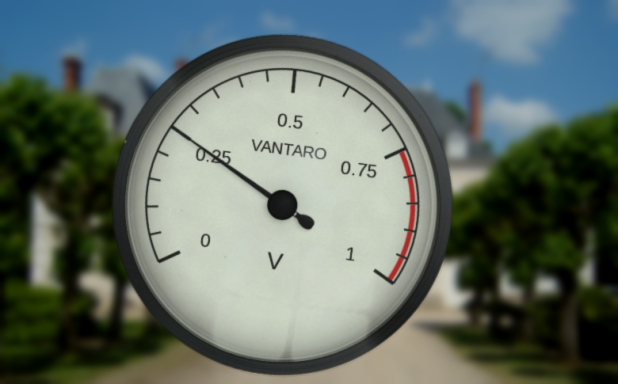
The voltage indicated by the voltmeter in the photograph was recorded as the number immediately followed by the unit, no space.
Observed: 0.25V
